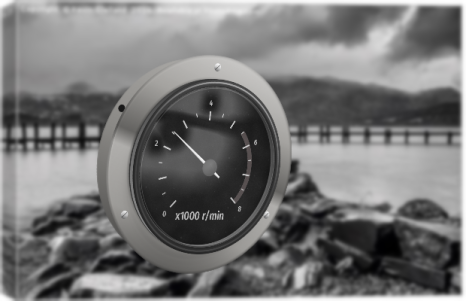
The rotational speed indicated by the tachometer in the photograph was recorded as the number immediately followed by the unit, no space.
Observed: 2500rpm
